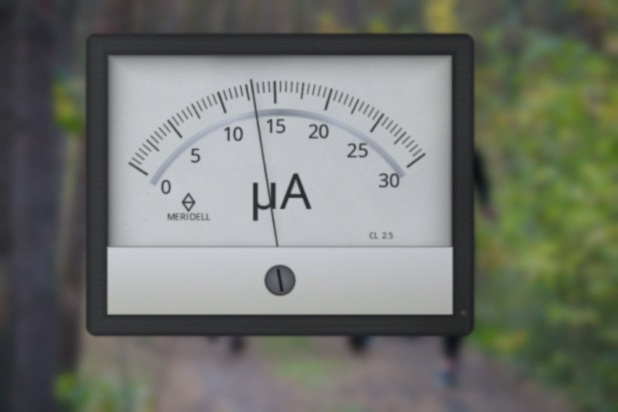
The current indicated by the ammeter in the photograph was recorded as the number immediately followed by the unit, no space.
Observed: 13µA
